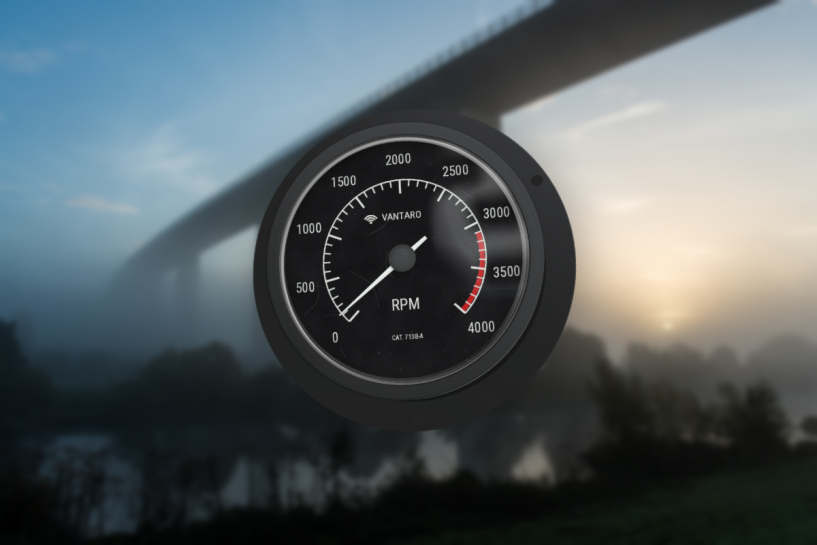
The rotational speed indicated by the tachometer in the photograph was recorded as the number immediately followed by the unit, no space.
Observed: 100rpm
